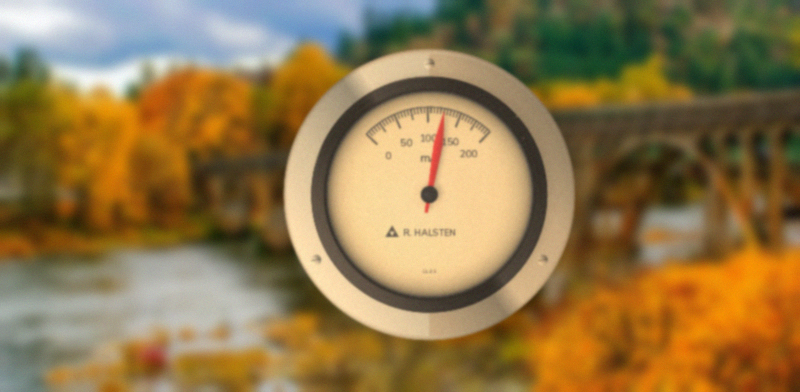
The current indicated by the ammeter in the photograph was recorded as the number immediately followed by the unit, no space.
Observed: 125mA
